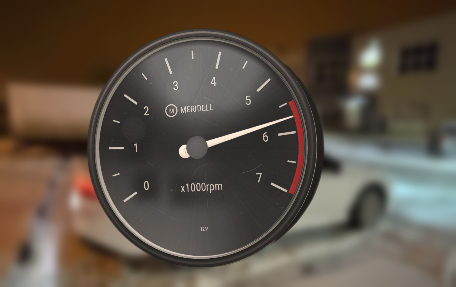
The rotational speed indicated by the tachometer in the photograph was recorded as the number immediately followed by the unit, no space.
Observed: 5750rpm
